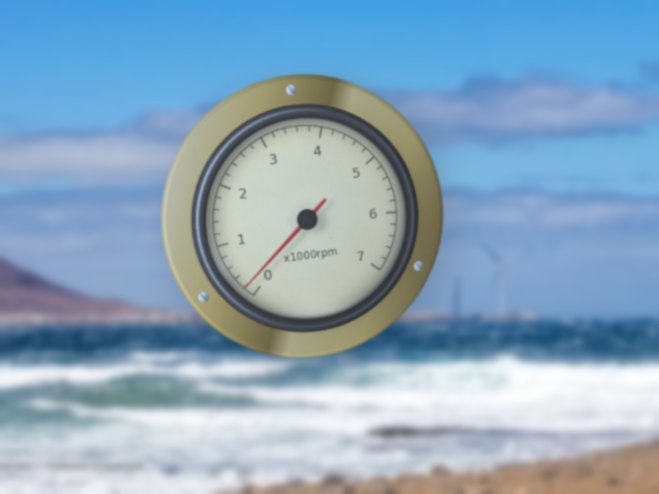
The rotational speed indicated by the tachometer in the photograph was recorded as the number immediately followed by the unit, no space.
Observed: 200rpm
